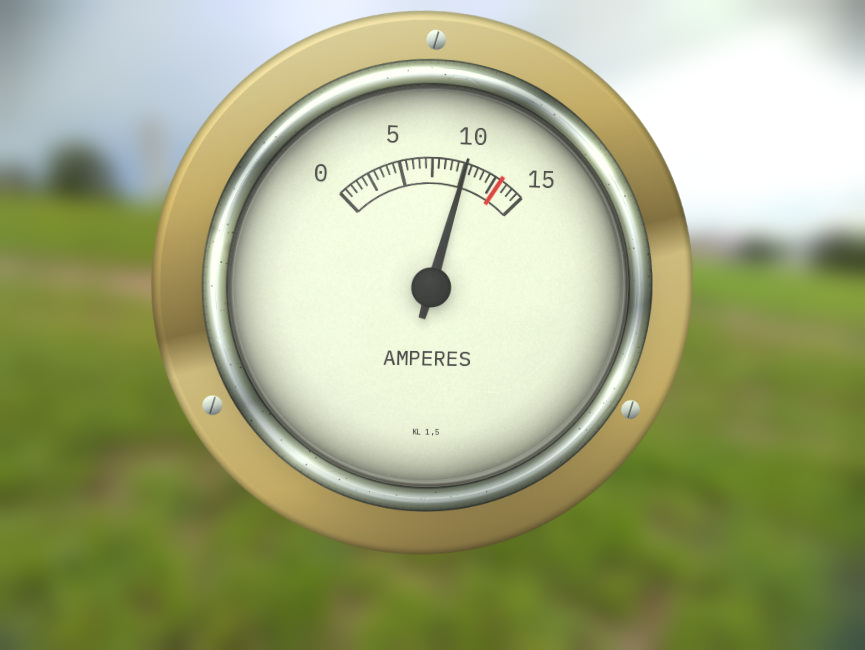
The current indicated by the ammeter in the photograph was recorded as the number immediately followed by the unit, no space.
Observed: 10A
